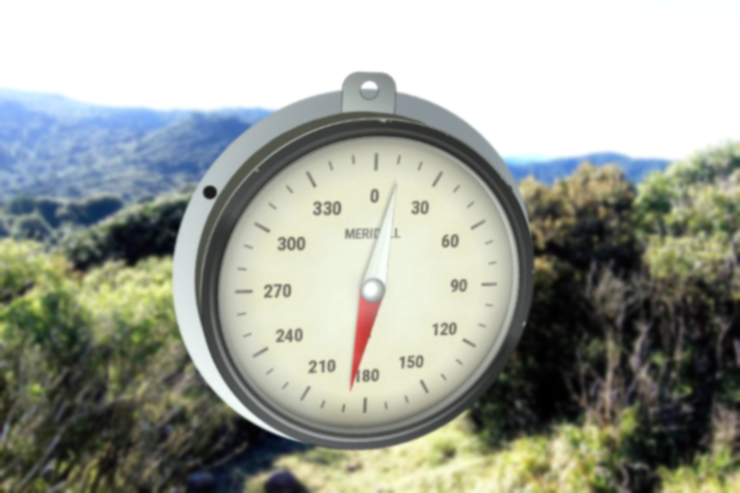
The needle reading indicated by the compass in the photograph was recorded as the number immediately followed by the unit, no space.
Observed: 190°
